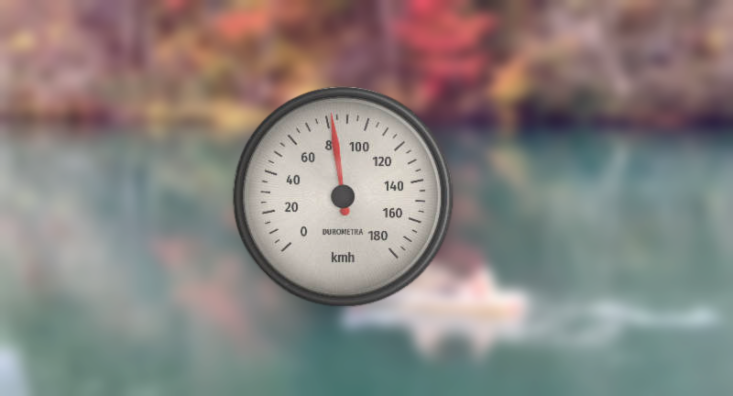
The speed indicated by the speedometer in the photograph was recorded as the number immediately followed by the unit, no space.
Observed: 82.5km/h
